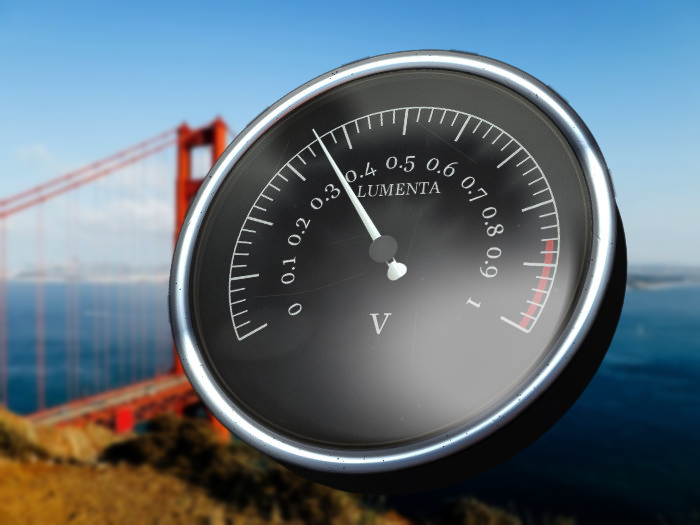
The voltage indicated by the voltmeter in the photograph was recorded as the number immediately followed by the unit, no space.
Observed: 0.36V
